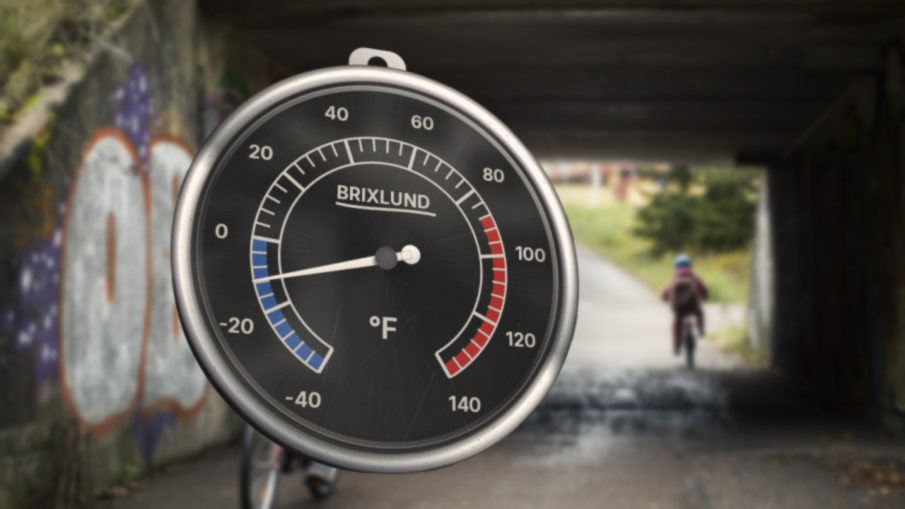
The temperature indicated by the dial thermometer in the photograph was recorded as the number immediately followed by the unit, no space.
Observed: -12°F
